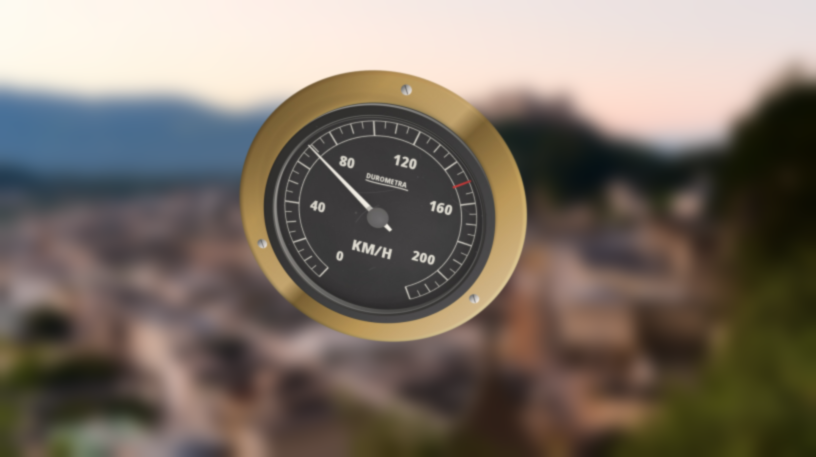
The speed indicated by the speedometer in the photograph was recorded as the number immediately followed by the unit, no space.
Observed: 70km/h
